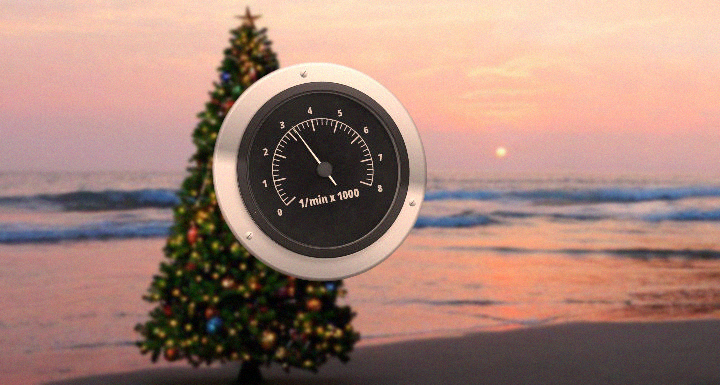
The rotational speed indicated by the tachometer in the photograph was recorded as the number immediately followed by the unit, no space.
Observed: 3200rpm
